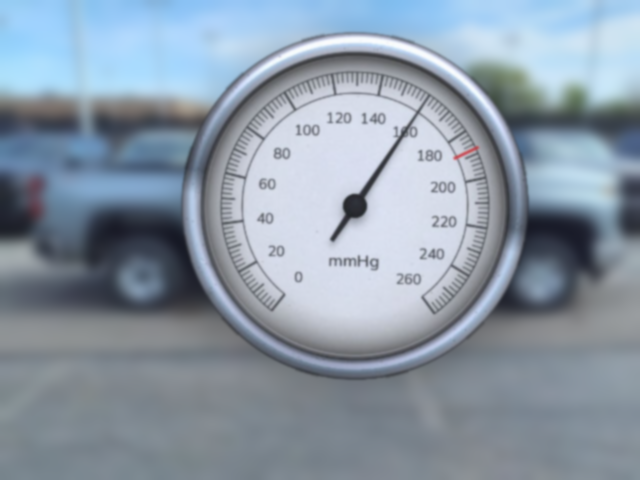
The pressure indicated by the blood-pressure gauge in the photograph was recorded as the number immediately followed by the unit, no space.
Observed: 160mmHg
